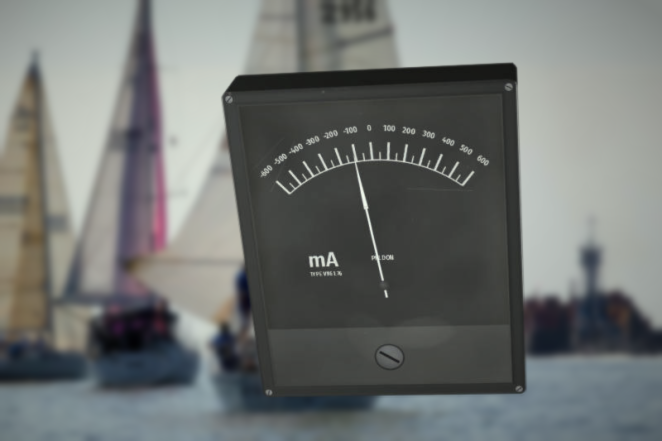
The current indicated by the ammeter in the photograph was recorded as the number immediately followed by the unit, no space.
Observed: -100mA
